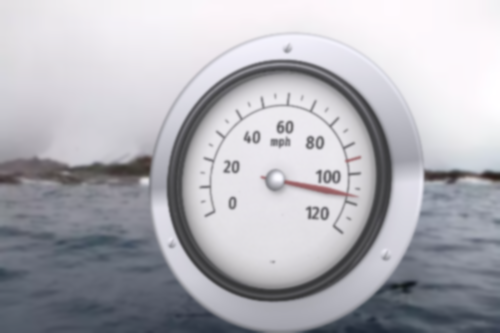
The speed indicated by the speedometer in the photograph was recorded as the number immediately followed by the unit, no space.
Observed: 107.5mph
